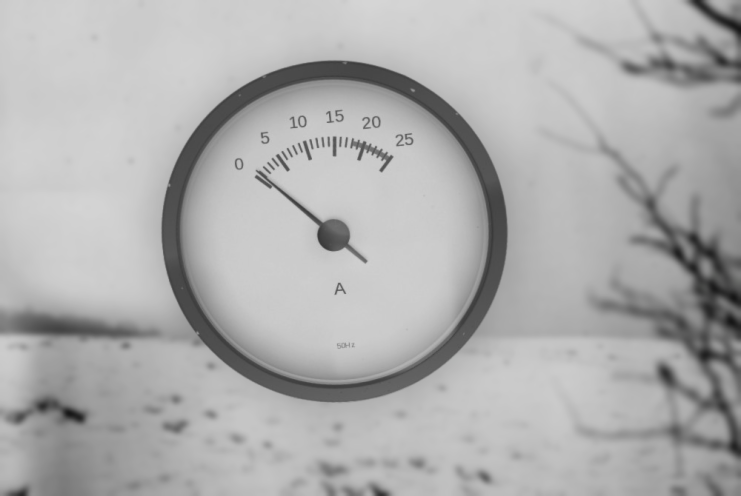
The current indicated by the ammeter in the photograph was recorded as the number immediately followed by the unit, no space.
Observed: 1A
